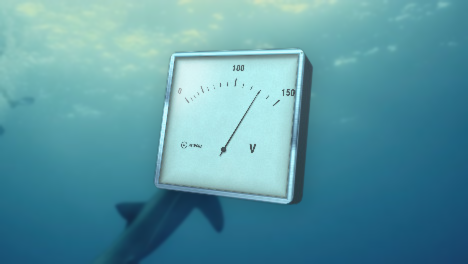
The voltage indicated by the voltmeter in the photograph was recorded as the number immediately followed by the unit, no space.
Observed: 130V
